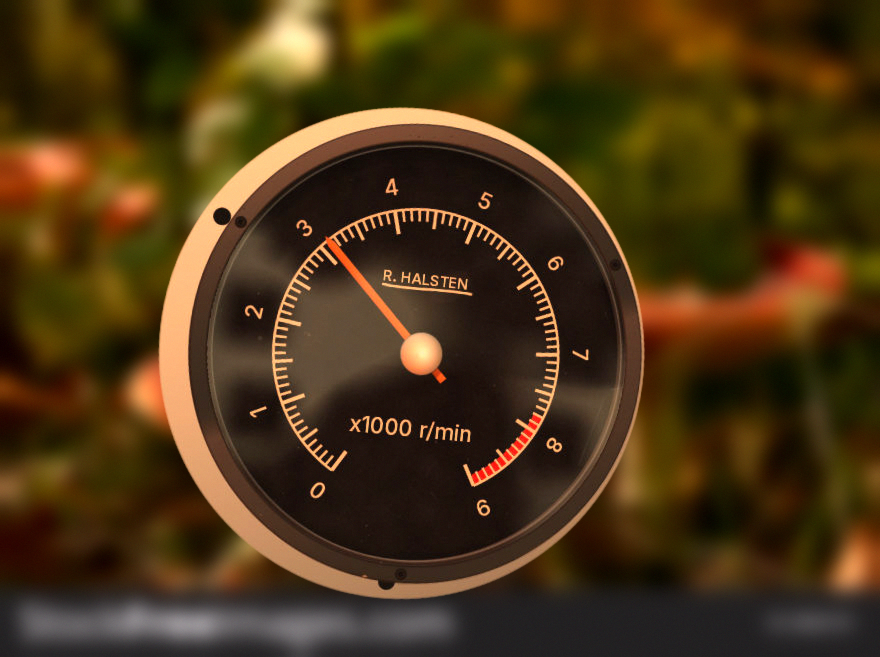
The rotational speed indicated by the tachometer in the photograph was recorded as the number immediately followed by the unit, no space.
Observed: 3100rpm
